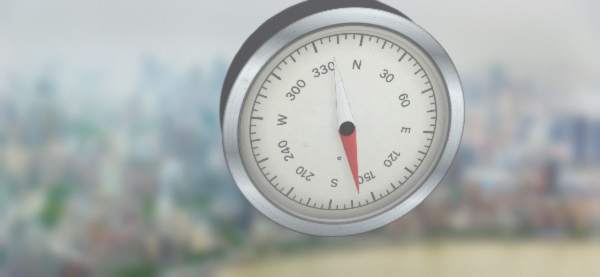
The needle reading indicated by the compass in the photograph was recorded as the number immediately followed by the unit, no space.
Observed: 160°
